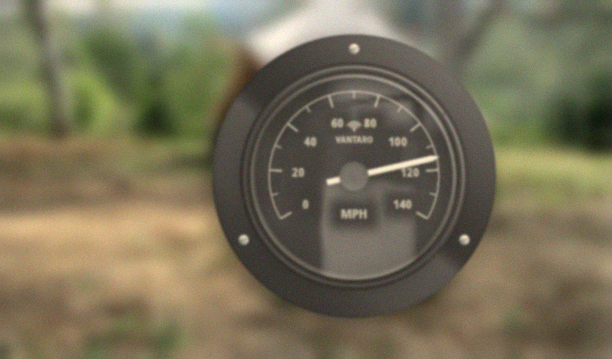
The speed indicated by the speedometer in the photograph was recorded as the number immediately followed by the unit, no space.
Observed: 115mph
